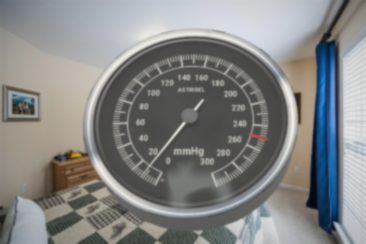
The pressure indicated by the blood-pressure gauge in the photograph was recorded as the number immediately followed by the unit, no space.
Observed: 10mmHg
